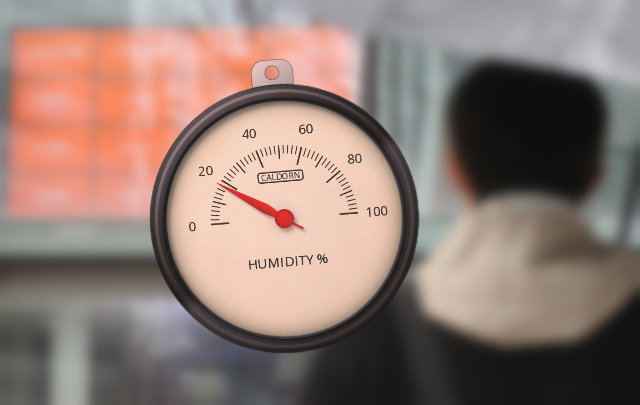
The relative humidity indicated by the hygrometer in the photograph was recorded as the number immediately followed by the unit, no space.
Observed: 18%
